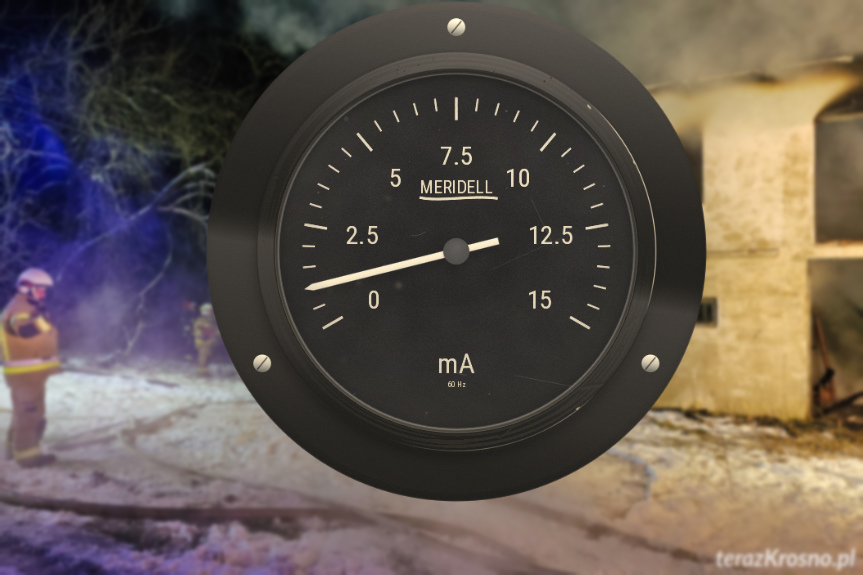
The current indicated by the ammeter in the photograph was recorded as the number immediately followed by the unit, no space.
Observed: 1mA
